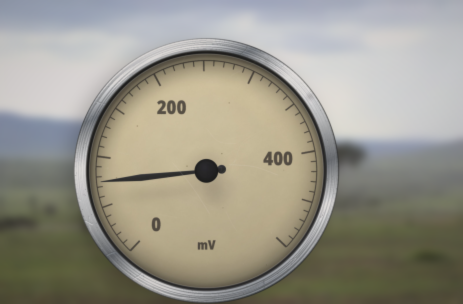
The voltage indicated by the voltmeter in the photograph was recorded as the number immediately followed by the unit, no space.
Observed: 75mV
